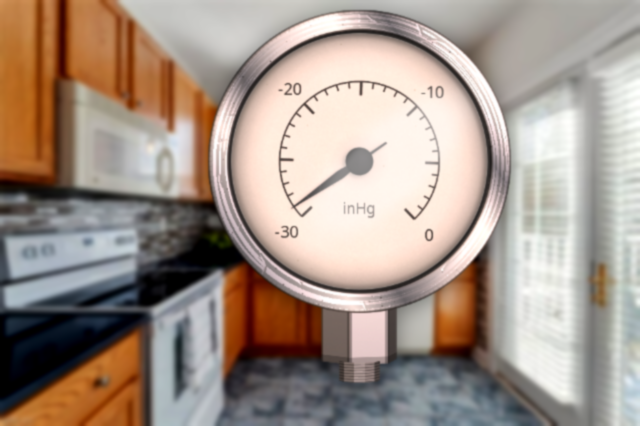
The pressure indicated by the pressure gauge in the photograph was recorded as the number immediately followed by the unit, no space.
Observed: -29inHg
